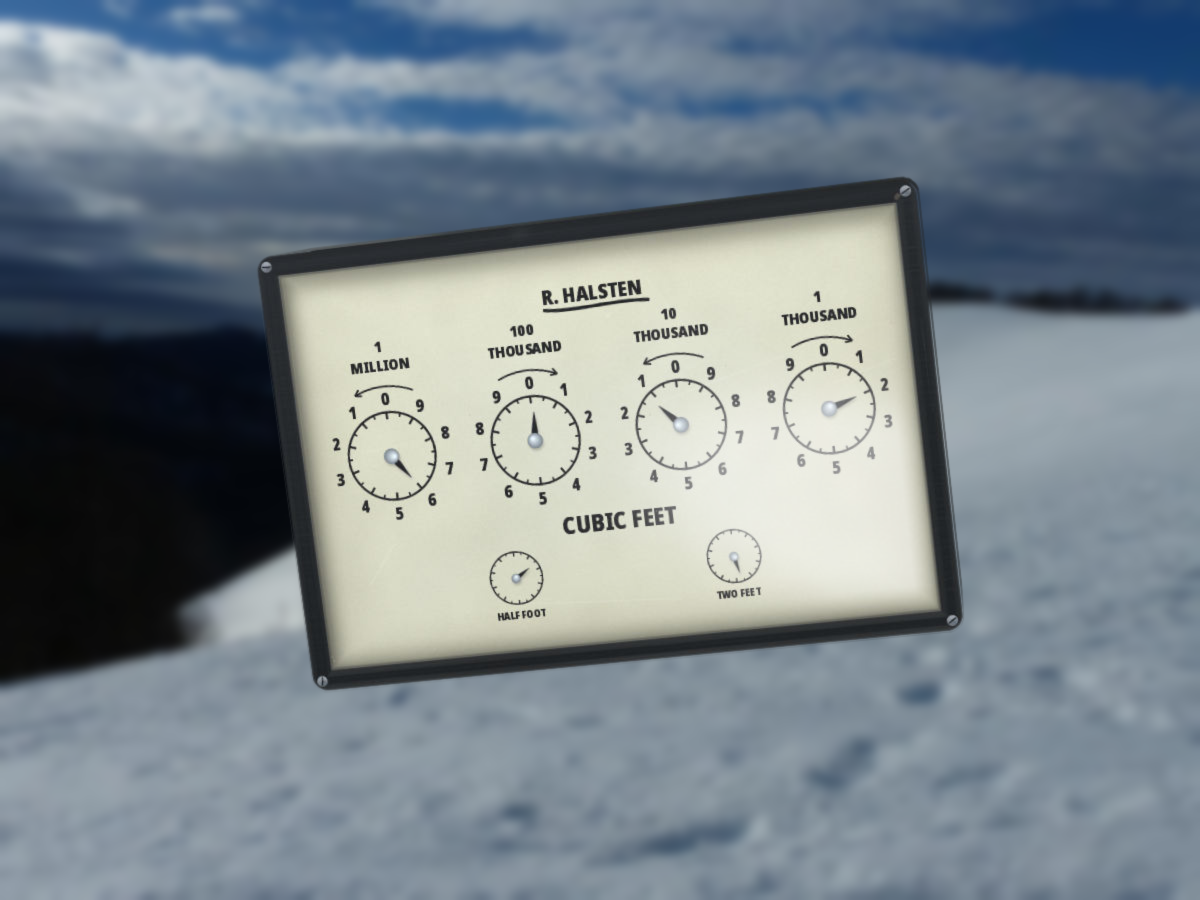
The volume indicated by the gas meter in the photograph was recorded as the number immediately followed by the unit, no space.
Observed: 601200ft³
